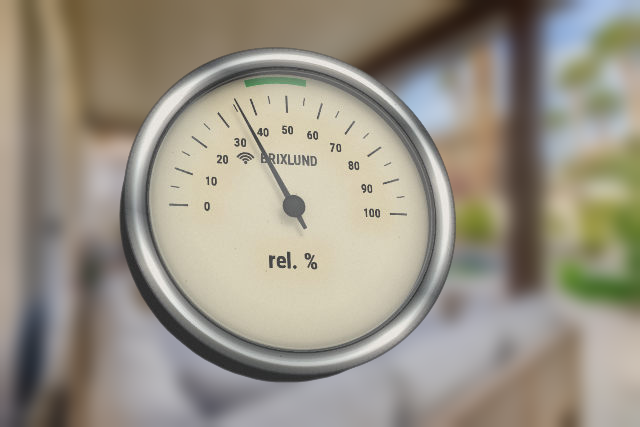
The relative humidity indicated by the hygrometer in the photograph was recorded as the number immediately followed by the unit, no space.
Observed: 35%
